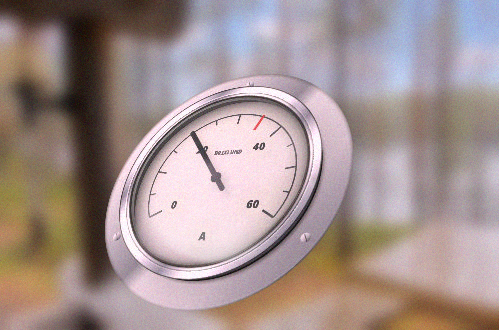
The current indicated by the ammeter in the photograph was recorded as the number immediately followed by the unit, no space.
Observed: 20A
